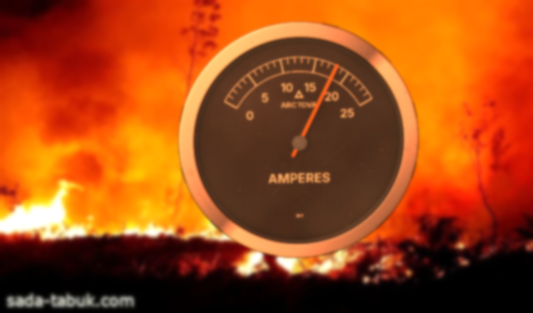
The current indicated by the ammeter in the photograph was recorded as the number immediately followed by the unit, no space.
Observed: 18A
